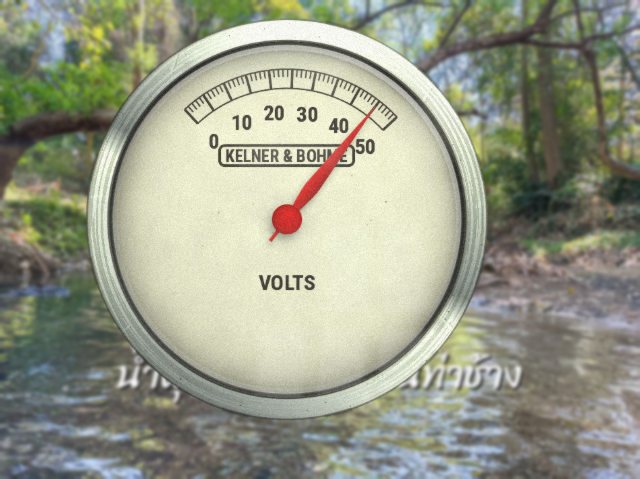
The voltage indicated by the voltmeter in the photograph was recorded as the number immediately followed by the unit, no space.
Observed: 45V
